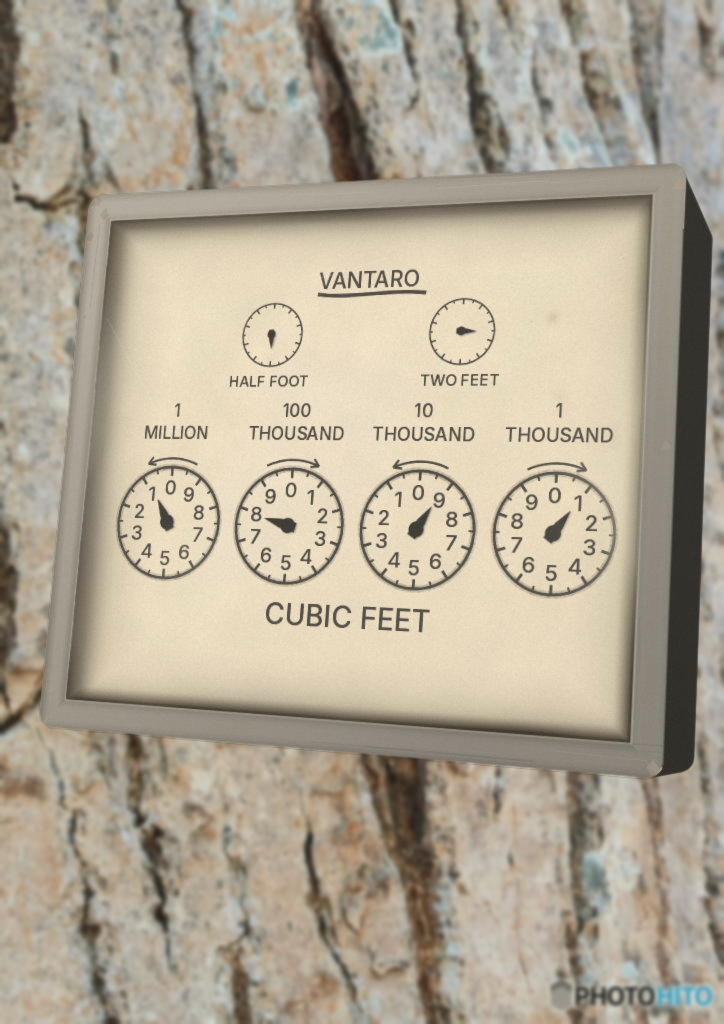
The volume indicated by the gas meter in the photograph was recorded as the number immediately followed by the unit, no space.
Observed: 79100ft³
